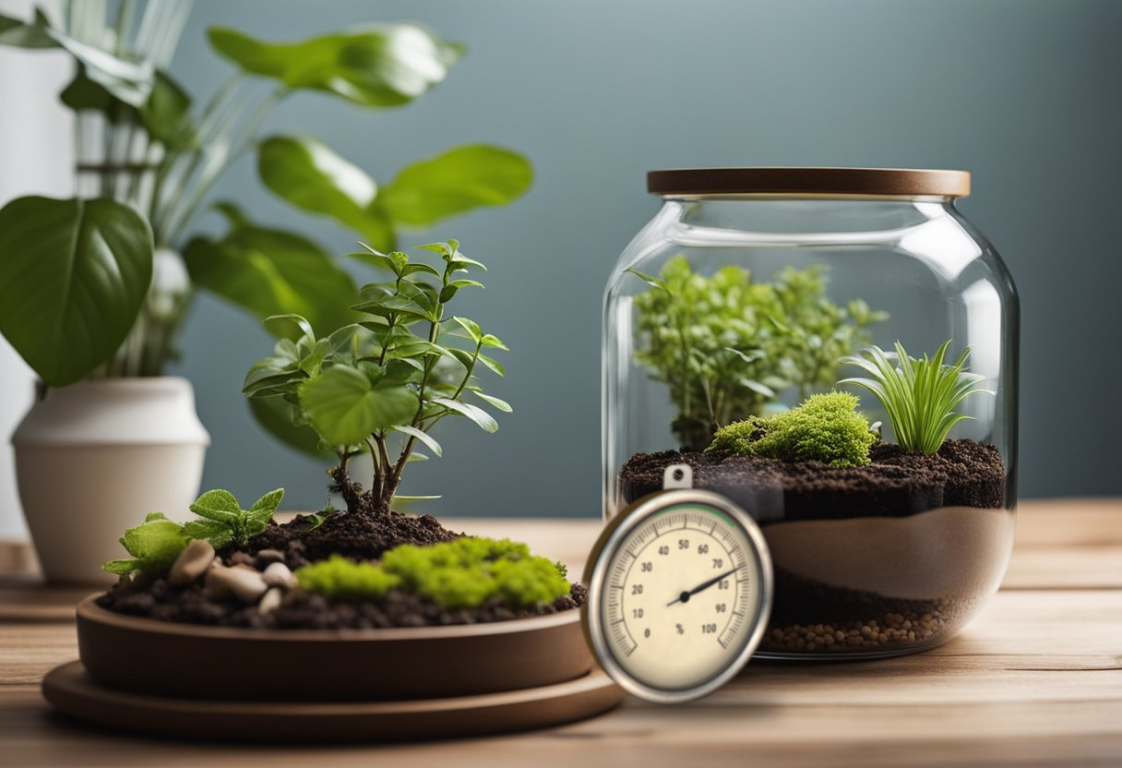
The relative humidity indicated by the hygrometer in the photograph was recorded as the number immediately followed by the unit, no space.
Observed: 75%
